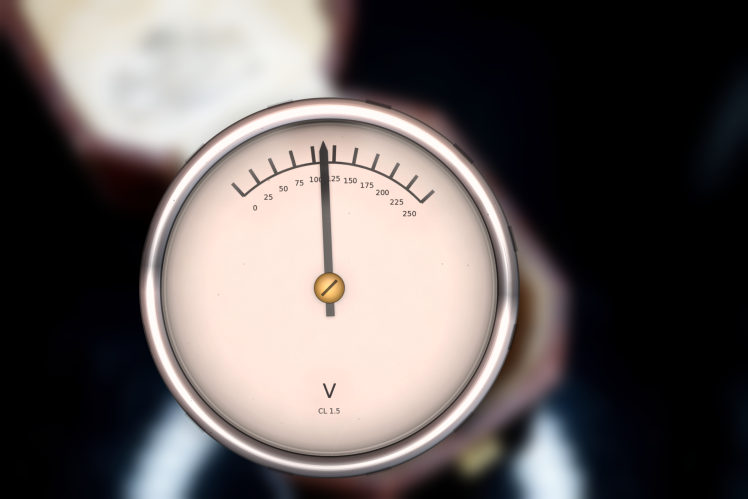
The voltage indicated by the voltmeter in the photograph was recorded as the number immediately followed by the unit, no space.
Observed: 112.5V
